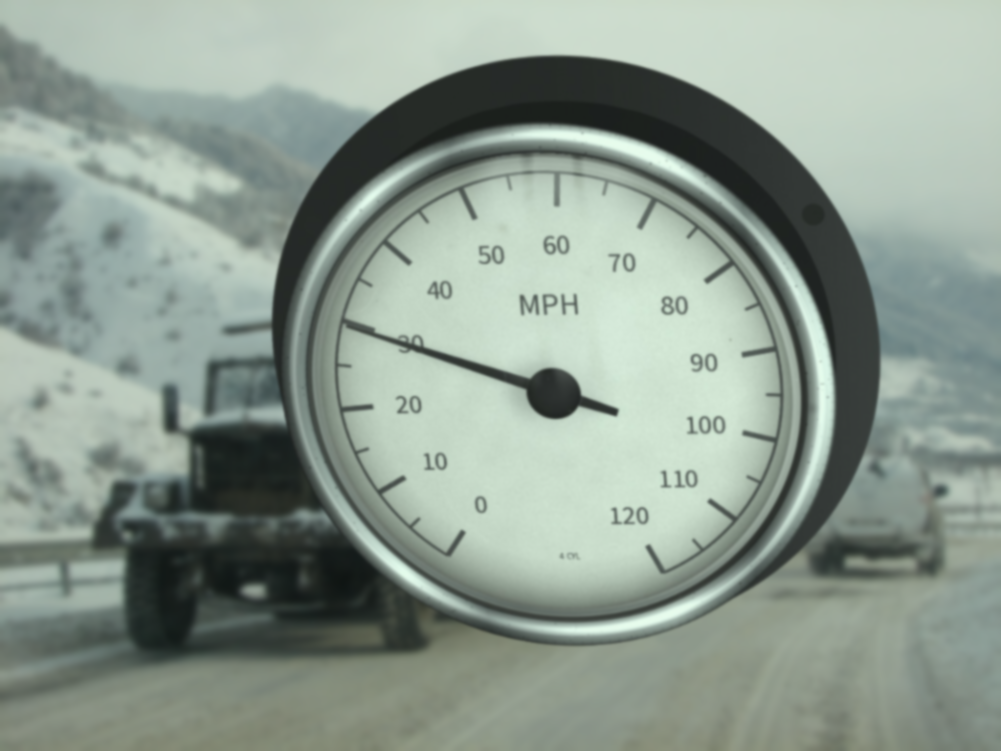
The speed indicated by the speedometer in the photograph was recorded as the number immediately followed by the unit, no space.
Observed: 30mph
